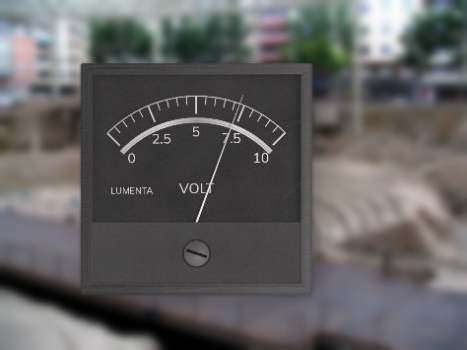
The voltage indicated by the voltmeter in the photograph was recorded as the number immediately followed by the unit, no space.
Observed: 7.25V
